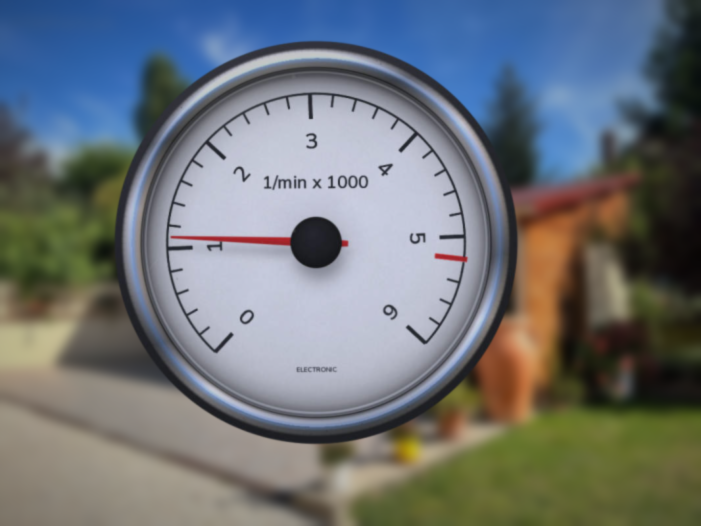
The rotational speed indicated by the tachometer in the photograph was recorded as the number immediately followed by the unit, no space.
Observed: 1100rpm
